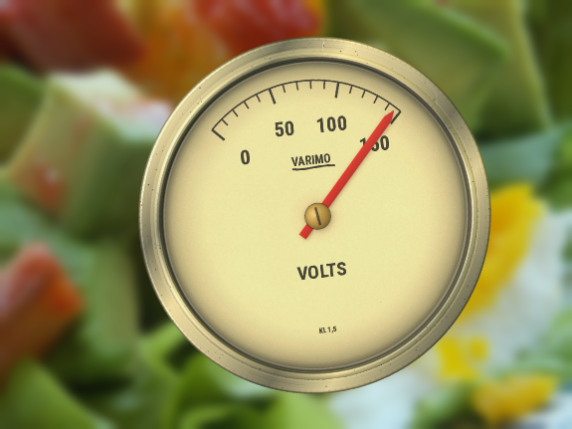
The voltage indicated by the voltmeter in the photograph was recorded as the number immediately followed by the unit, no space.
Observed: 145V
